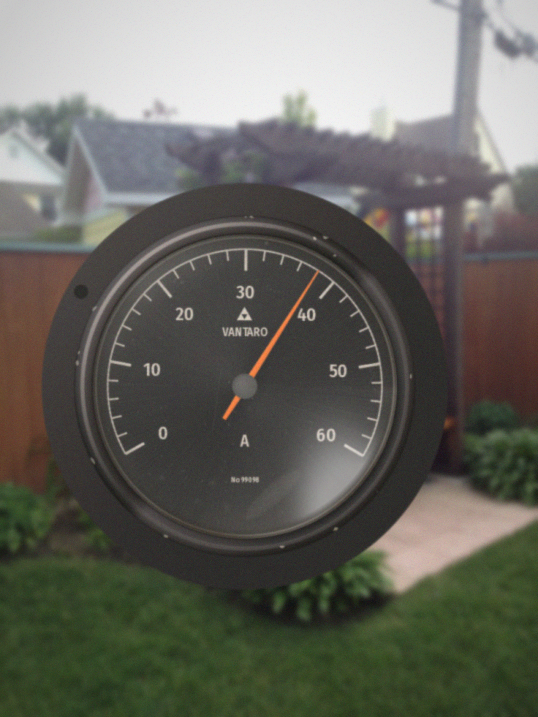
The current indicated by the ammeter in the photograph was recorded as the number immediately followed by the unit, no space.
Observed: 38A
